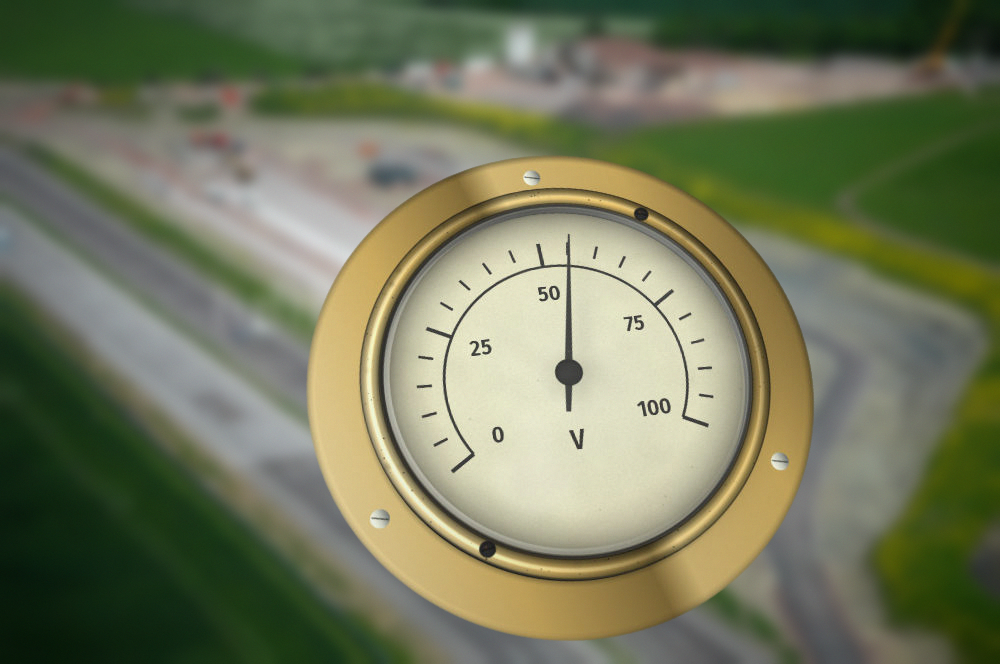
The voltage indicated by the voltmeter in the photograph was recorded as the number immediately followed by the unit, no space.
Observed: 55V
